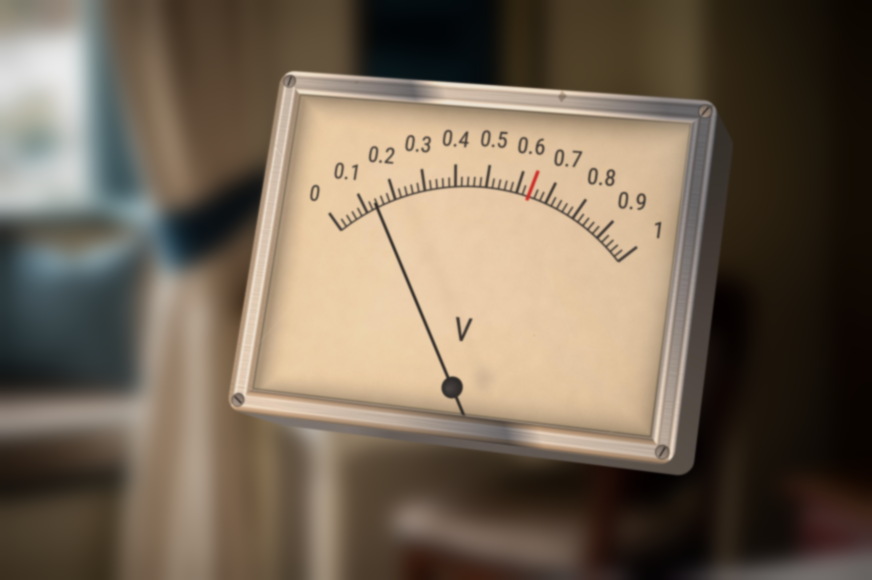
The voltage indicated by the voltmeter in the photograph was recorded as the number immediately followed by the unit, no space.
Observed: 0.14V
